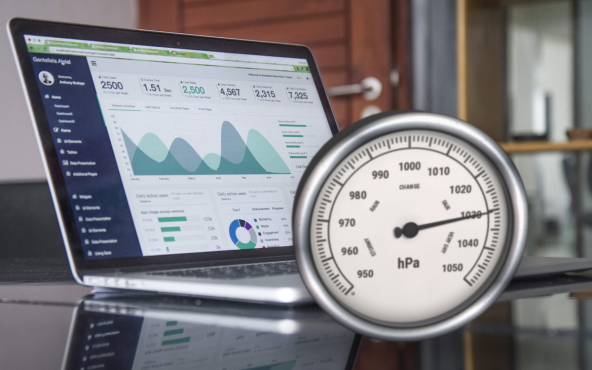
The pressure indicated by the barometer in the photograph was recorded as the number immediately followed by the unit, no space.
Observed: 1030hPa
